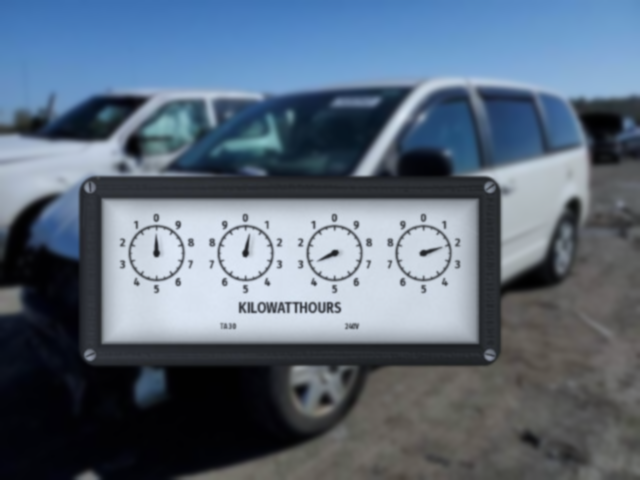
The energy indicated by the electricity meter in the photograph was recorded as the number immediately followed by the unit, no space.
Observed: 32kWh
